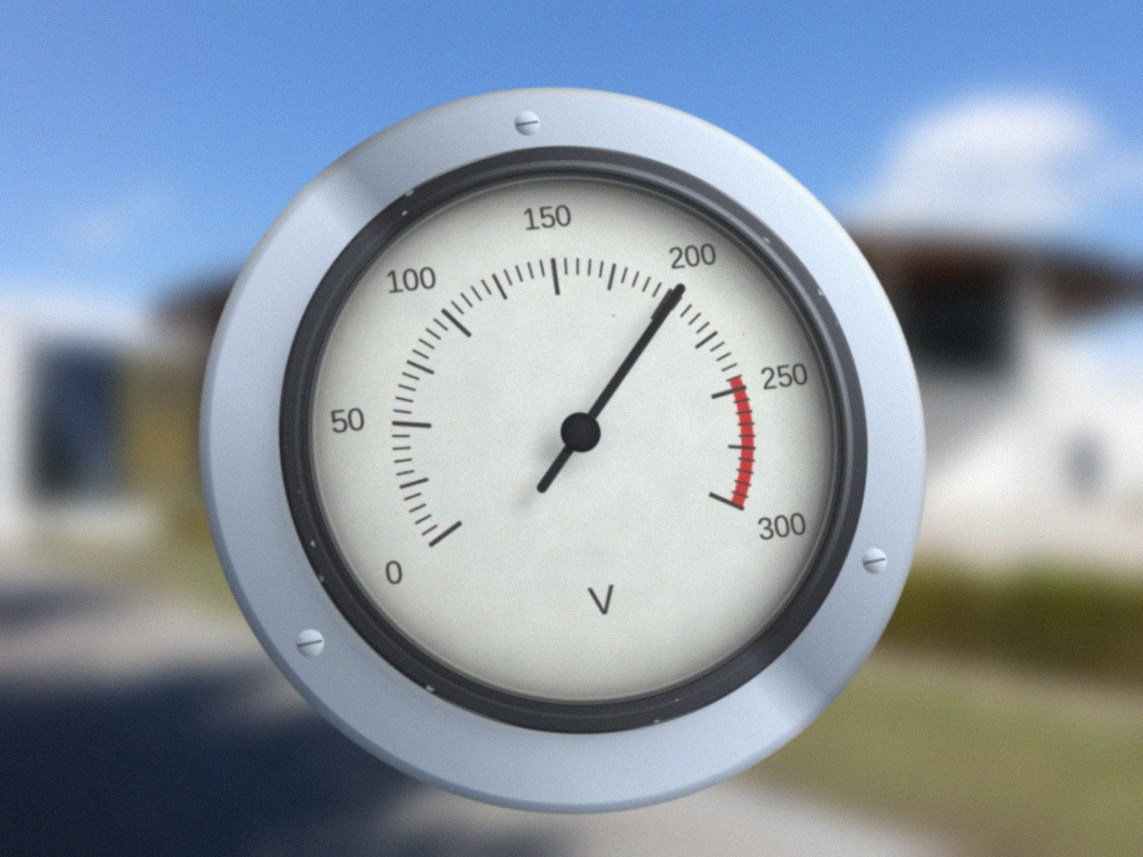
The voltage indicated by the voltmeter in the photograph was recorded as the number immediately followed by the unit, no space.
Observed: 202.5V
